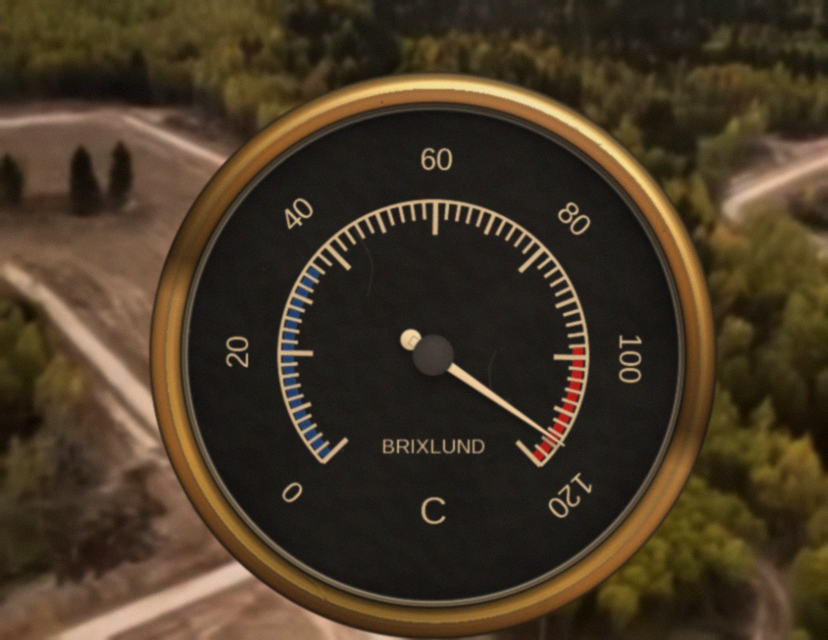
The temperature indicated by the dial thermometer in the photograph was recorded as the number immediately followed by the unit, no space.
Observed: 115°C
